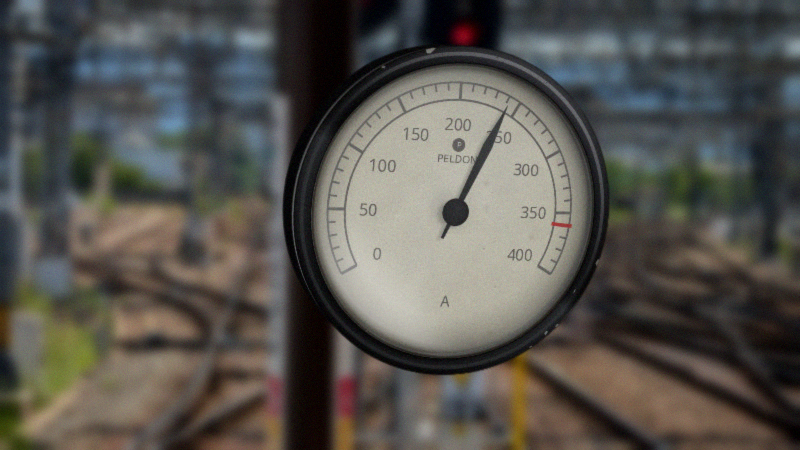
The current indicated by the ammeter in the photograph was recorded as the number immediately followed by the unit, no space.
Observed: 240A
